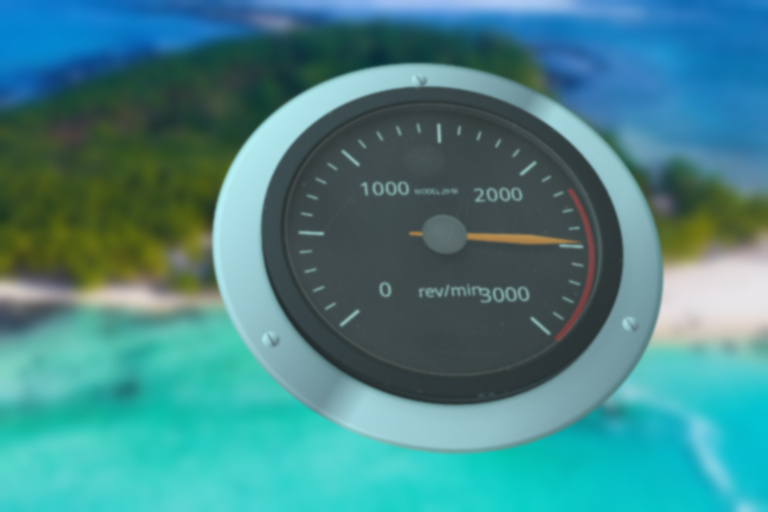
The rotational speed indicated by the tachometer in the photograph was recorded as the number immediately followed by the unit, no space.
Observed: 2500rpm
